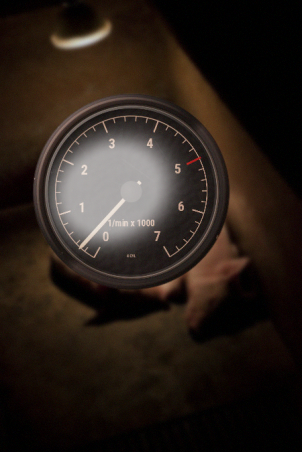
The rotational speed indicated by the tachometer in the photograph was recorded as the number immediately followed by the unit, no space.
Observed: 300rpm
